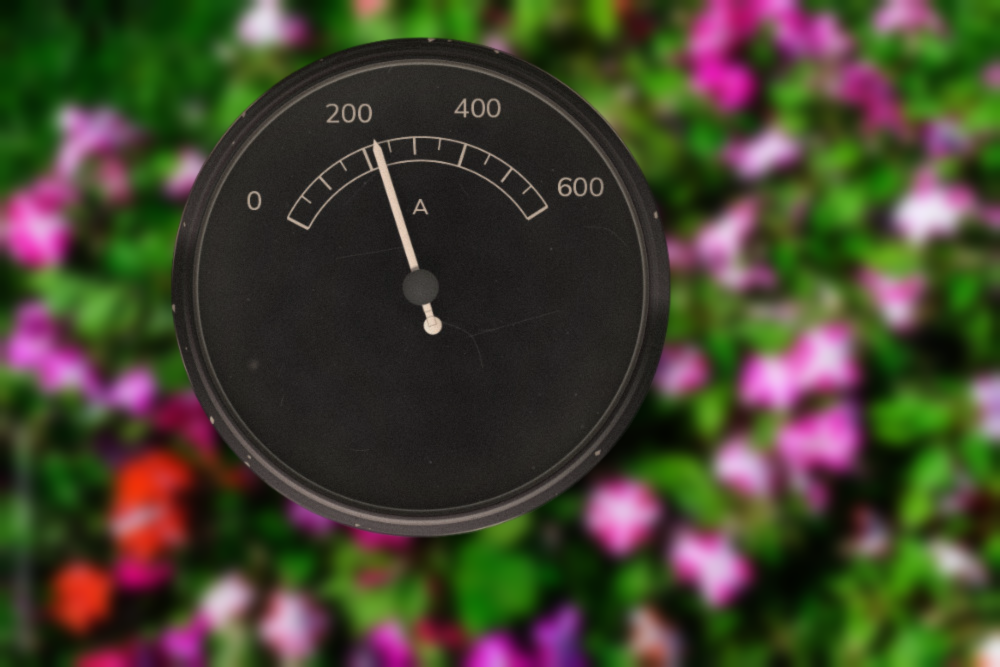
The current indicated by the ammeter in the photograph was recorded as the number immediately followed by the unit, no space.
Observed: 225A
